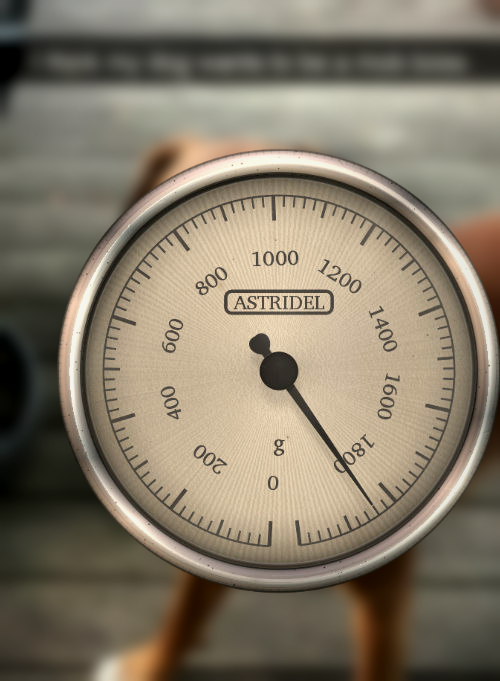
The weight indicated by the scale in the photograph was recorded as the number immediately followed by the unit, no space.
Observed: 1840g
